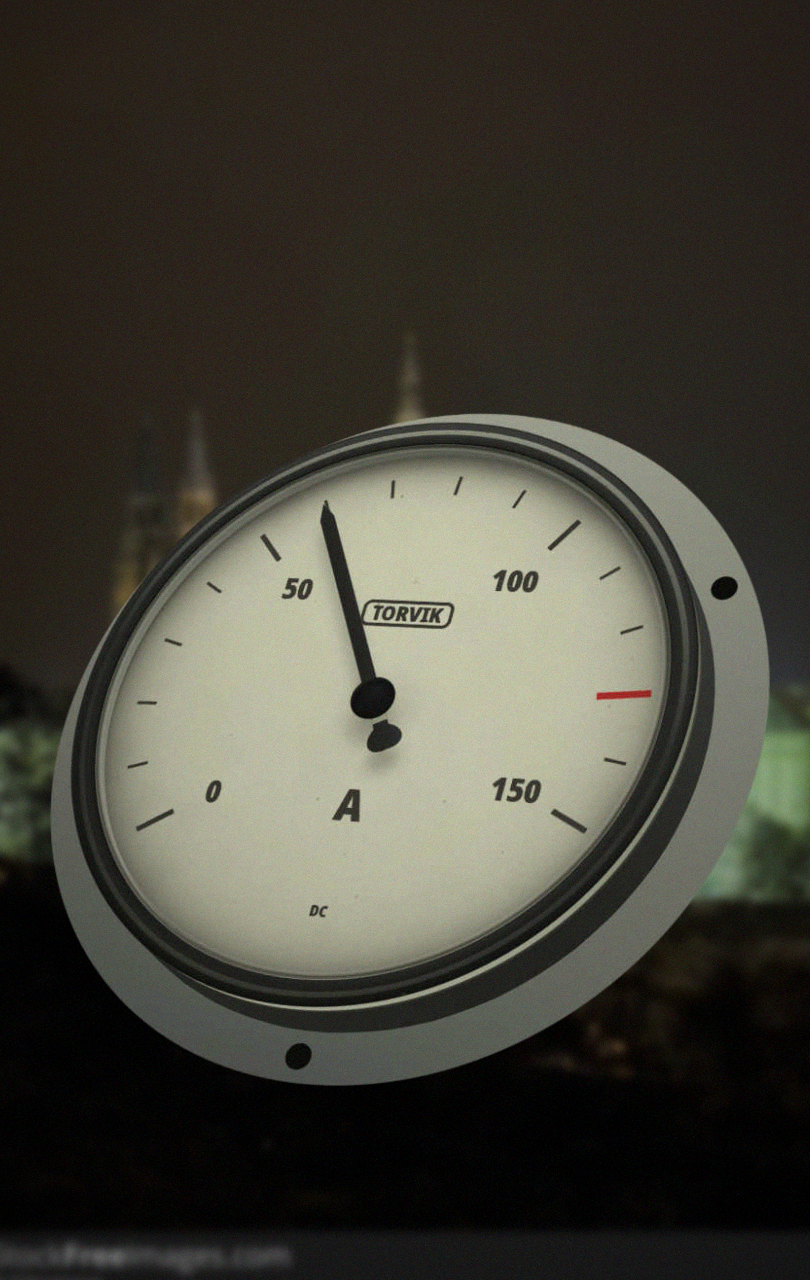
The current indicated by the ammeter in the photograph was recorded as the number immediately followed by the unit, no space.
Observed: 60A
